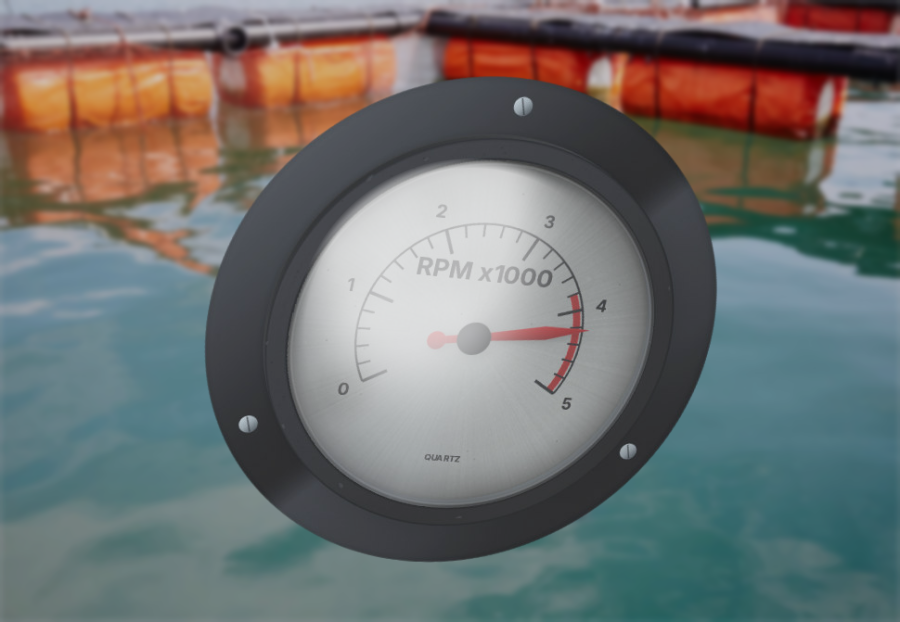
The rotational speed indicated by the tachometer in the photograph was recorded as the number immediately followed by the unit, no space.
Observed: 4200rpm
